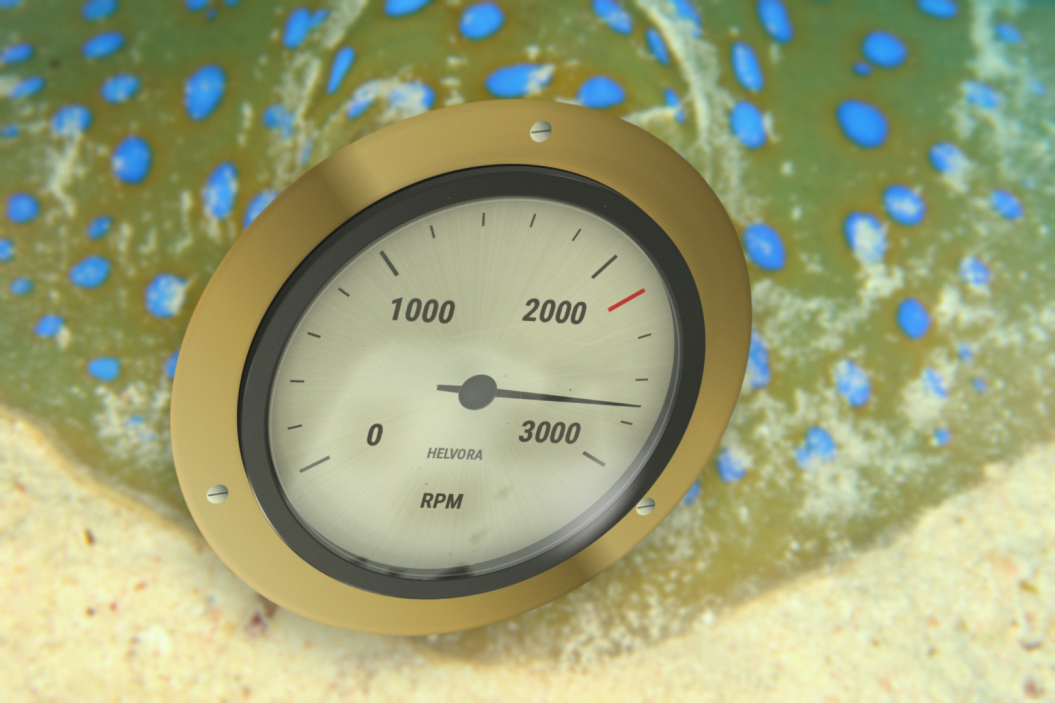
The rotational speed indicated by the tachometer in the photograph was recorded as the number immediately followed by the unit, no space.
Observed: 2700rpm
